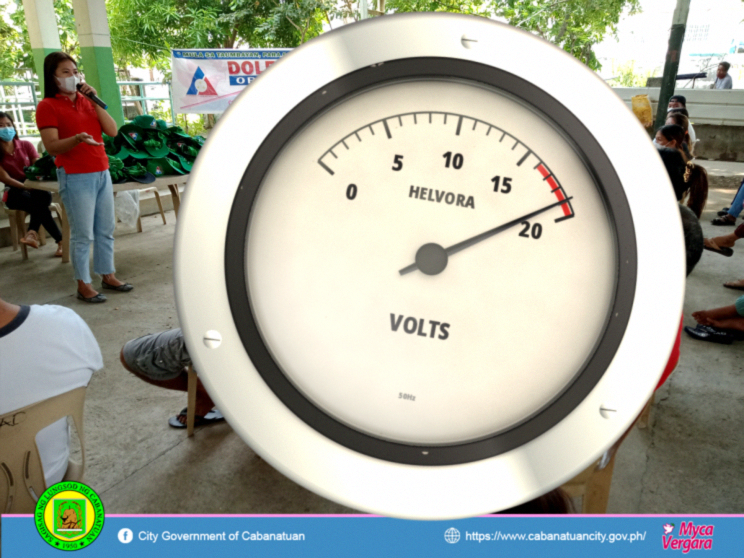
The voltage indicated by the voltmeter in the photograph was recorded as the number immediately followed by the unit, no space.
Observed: 19V
